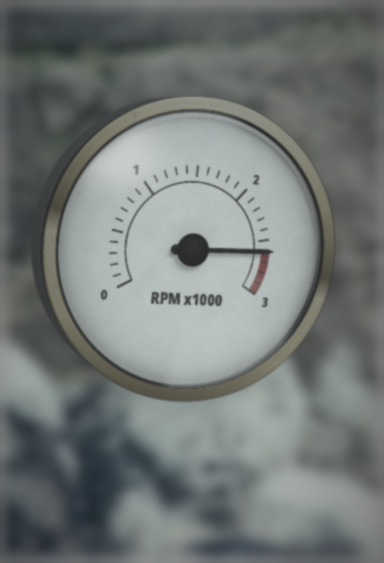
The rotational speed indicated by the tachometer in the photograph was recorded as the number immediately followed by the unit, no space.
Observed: 2600rpm
